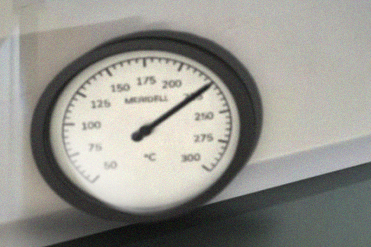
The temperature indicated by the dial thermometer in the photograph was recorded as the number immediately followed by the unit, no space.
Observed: 225°C
